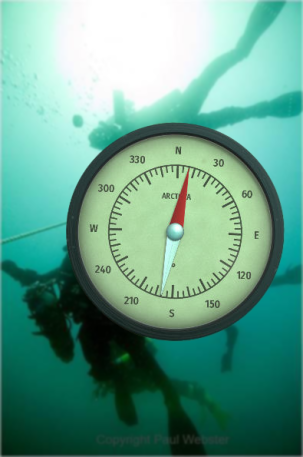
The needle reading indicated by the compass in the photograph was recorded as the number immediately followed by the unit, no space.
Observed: 10°
